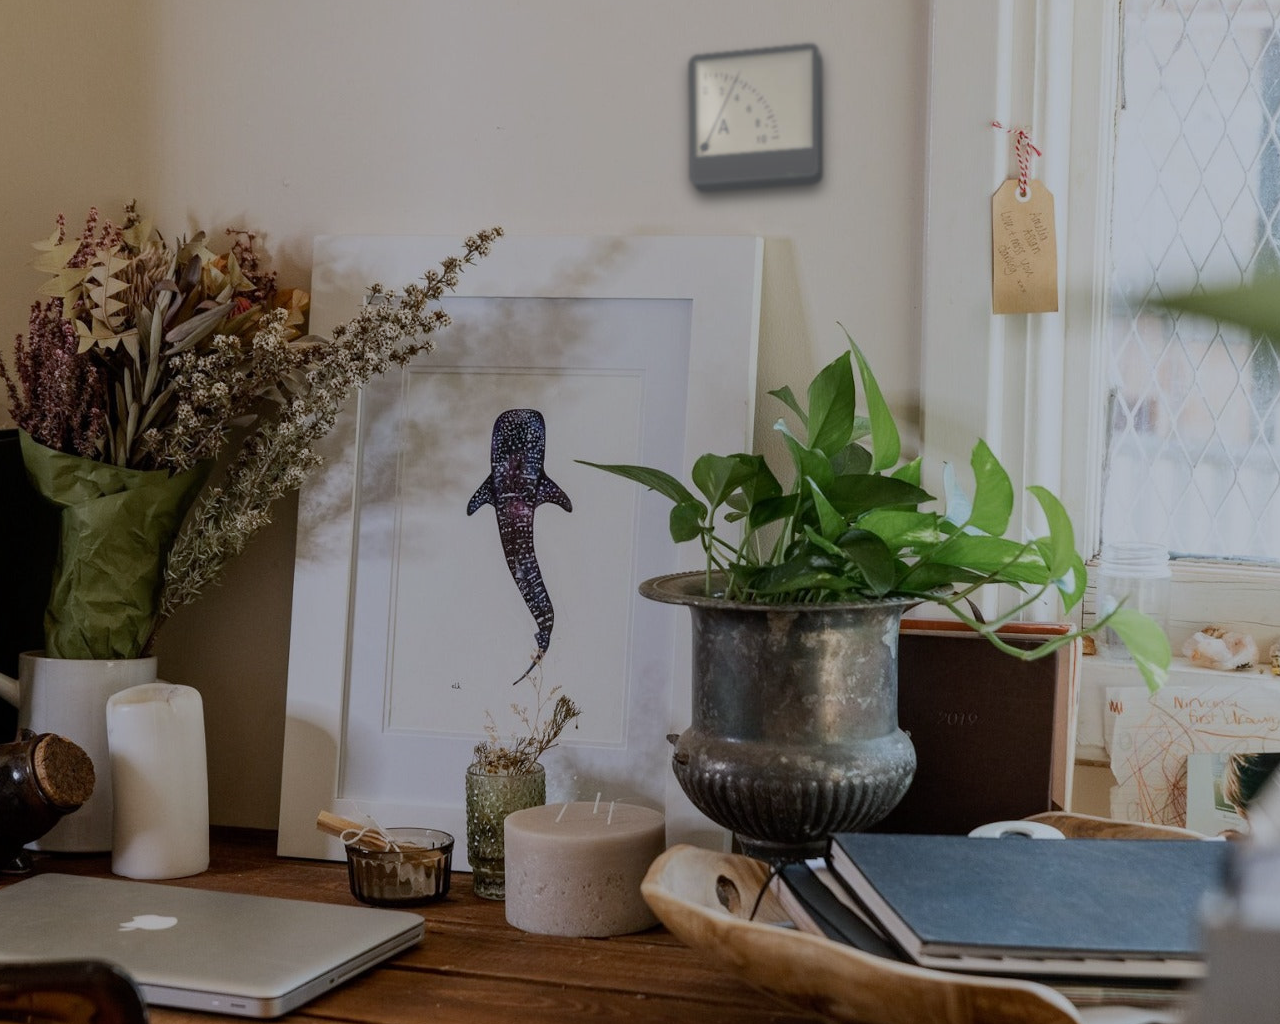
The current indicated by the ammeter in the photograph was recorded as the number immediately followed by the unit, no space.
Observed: 3A
